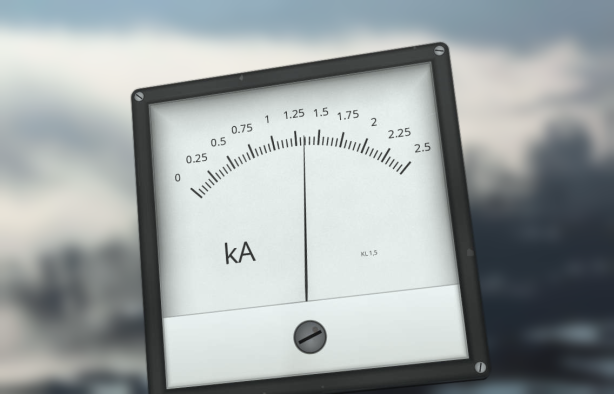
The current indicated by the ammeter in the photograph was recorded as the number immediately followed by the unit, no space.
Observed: 1.35kA
